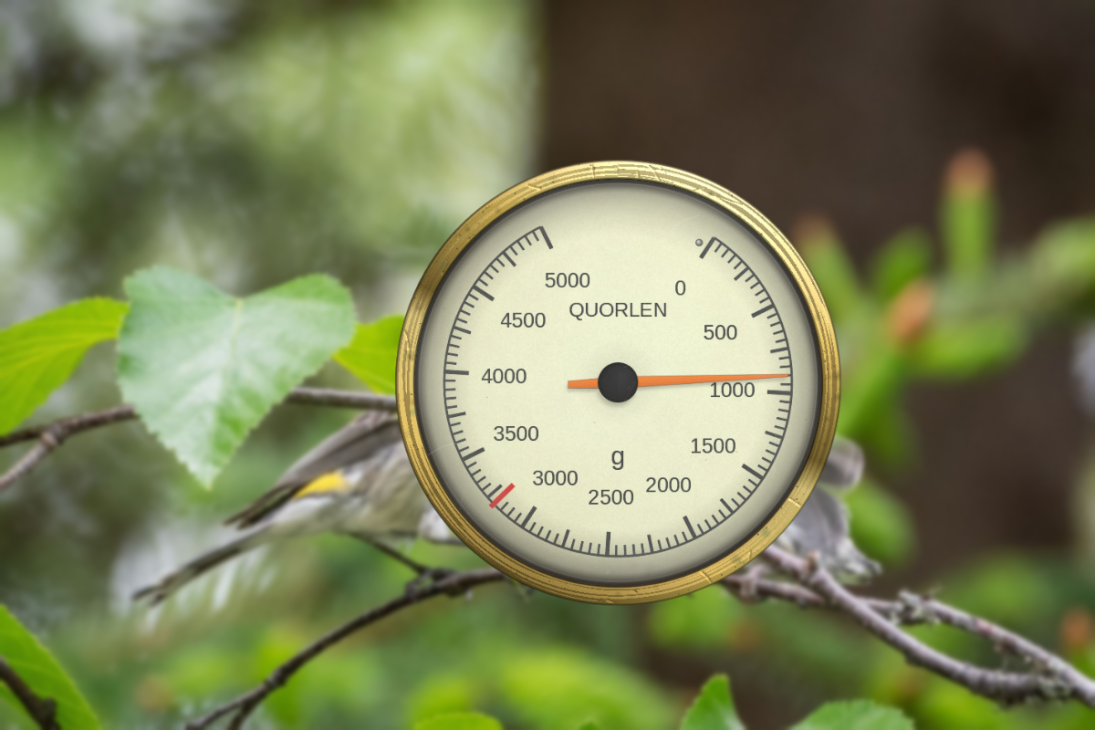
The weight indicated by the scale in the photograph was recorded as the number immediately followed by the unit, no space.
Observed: 900g
